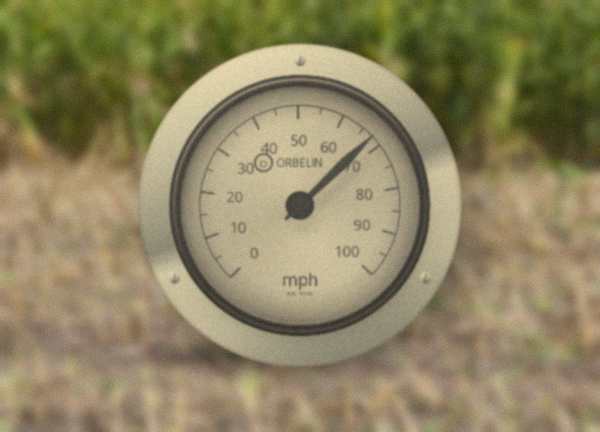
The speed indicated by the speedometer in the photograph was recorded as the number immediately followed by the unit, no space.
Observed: 67.5mph
